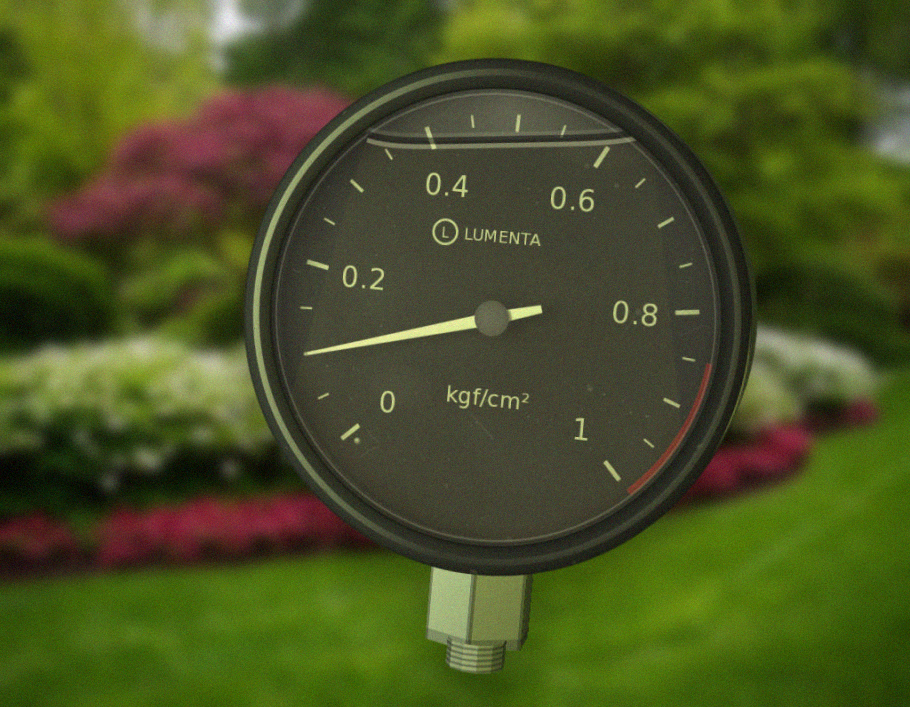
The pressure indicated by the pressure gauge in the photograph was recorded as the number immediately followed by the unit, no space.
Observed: 0.1kg/cm²
